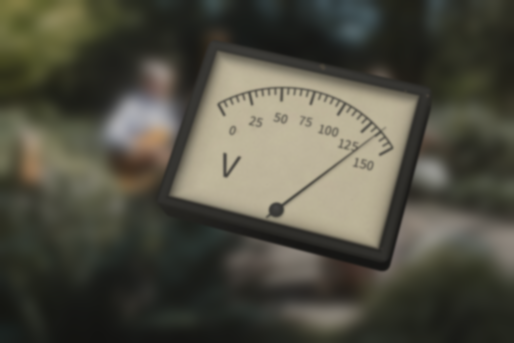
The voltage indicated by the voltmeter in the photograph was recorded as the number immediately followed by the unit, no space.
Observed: 135V
